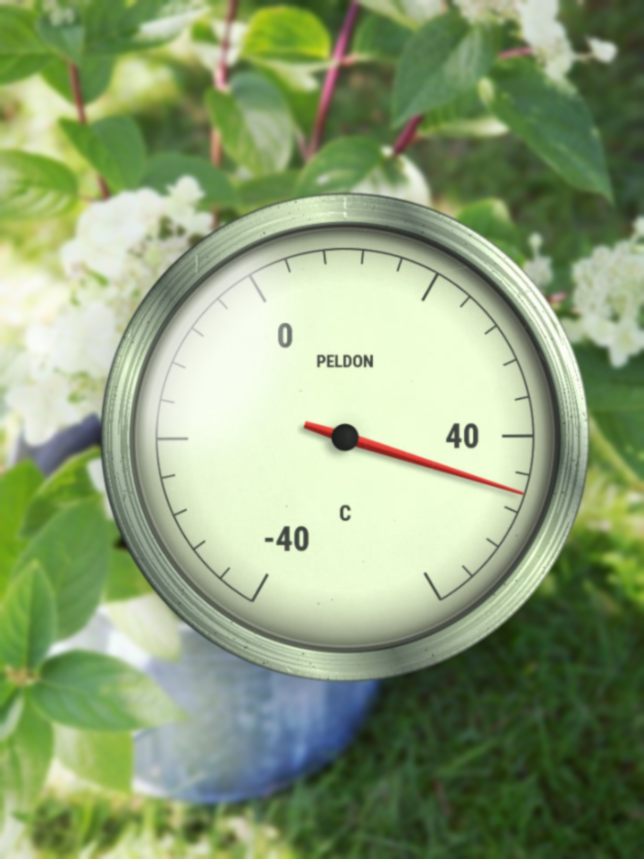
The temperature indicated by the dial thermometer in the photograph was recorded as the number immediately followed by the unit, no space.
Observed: 46°C
